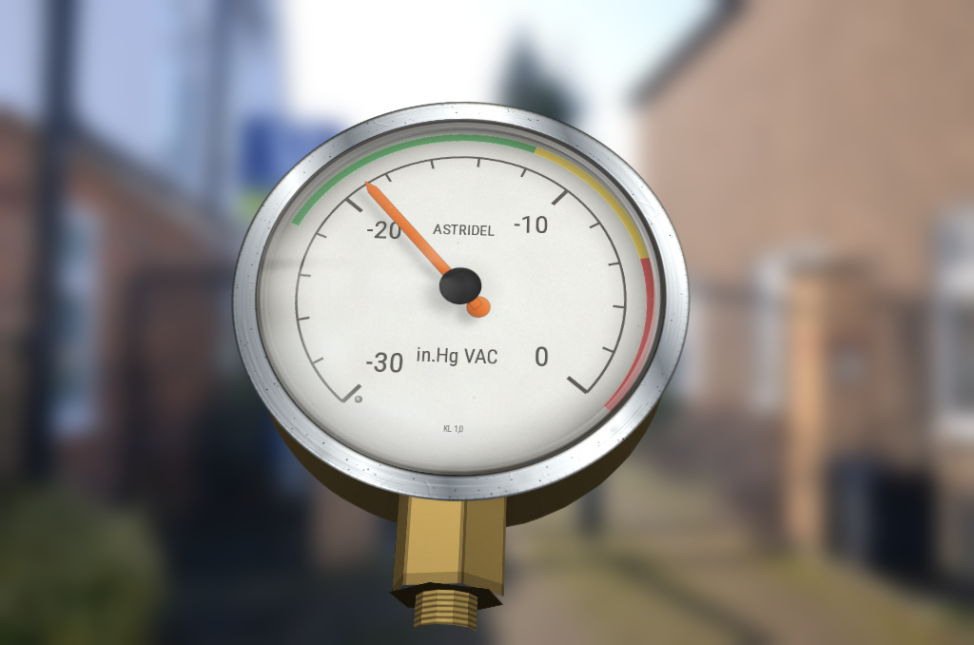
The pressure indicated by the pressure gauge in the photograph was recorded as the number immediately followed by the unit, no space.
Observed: -19inHg
